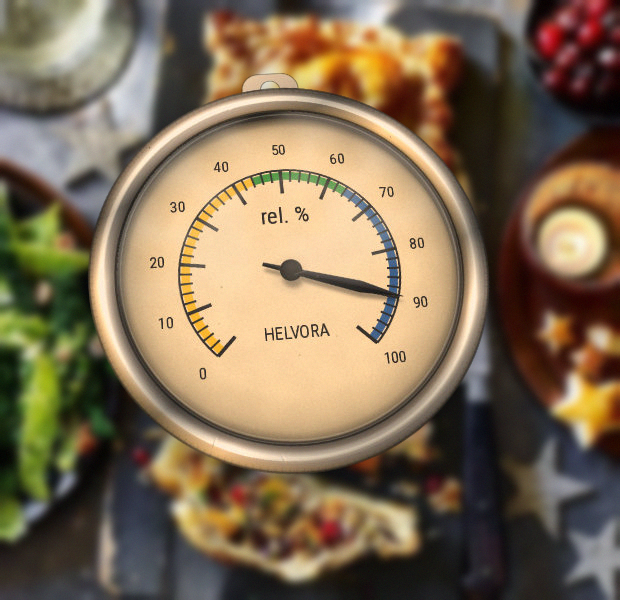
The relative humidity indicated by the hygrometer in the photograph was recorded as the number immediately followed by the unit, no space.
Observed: 90%
